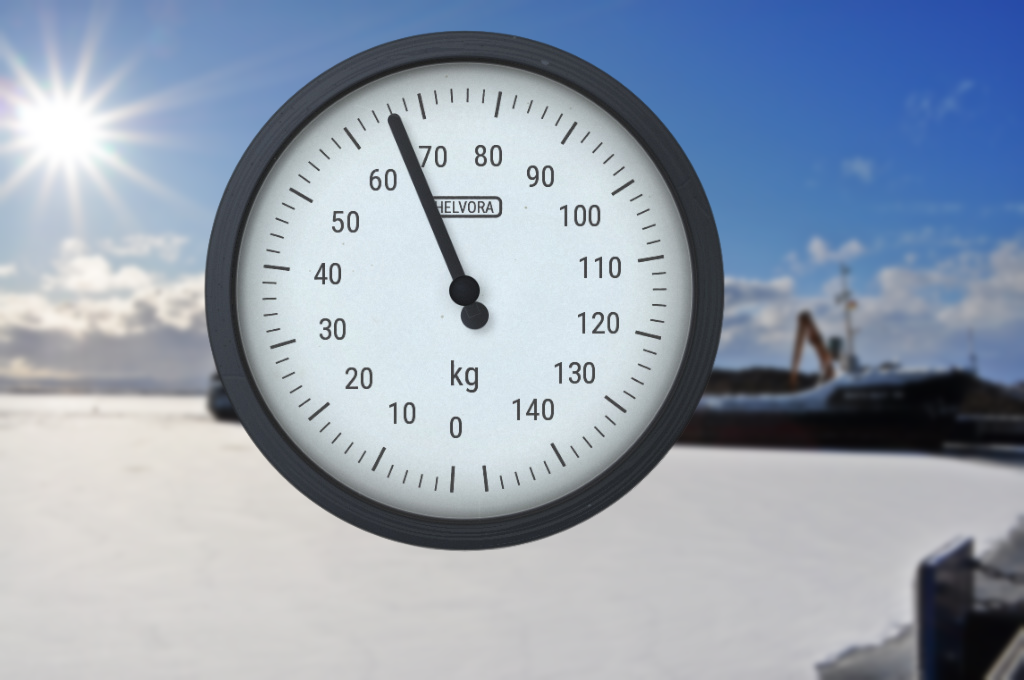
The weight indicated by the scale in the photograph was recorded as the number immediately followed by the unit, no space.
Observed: 66kg
